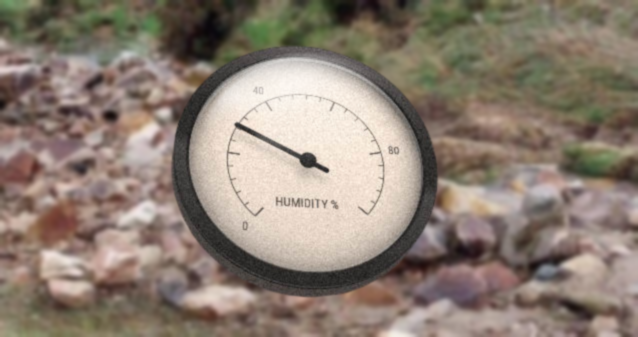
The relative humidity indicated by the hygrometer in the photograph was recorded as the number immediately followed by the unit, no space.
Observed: 28%
